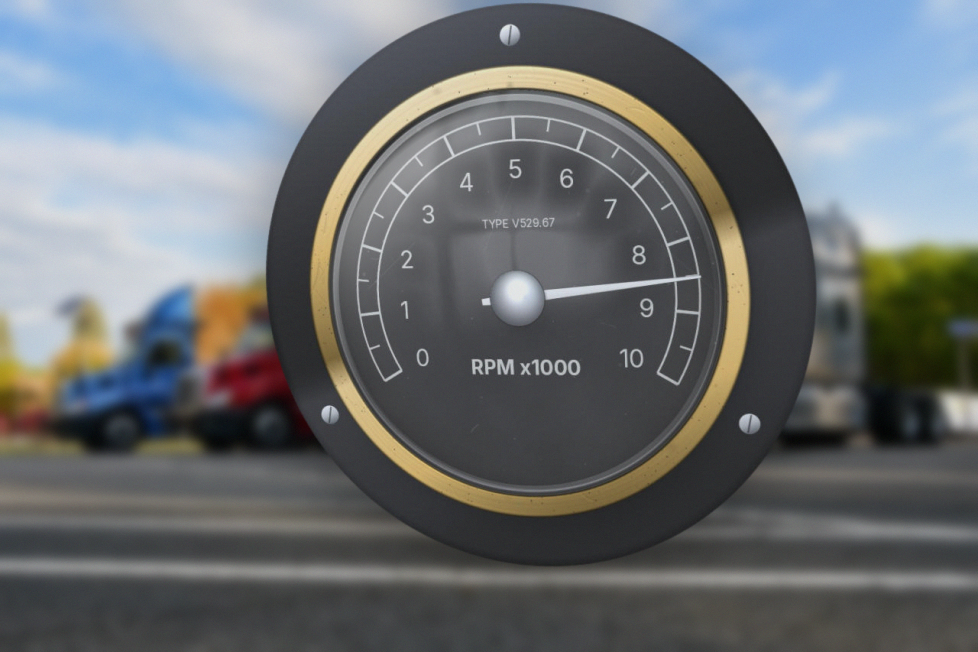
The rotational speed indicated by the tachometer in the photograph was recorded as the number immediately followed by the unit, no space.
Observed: 8500rpm
